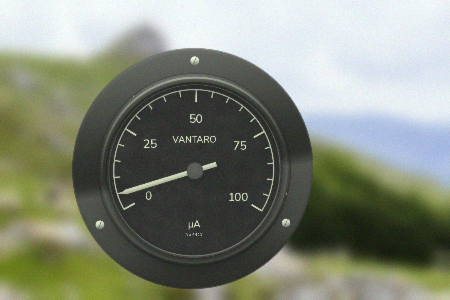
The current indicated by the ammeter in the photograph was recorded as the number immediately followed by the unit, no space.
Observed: 5µA
